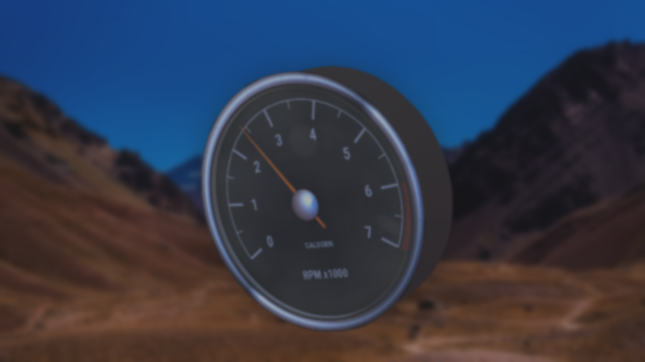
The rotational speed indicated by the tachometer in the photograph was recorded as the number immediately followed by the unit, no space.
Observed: 2500rpm
